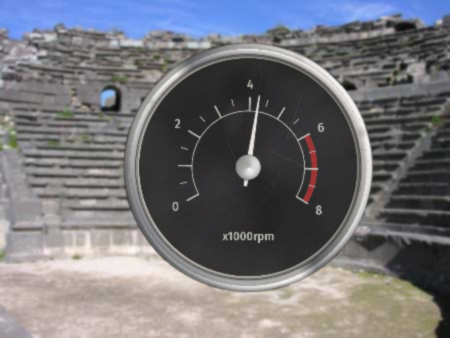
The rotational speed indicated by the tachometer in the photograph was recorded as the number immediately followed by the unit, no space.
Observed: 4250rpm
